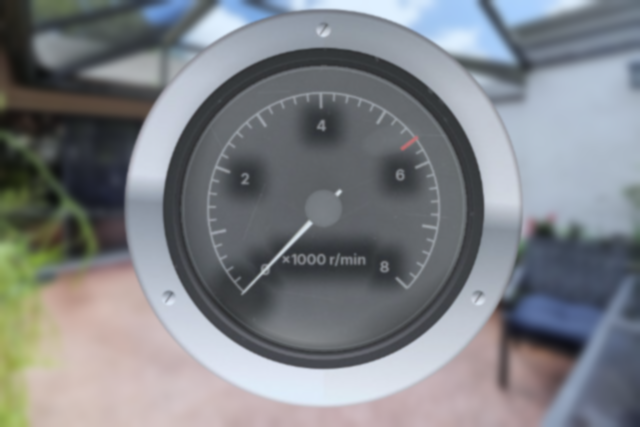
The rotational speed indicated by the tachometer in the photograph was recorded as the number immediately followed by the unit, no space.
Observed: 0rpm
